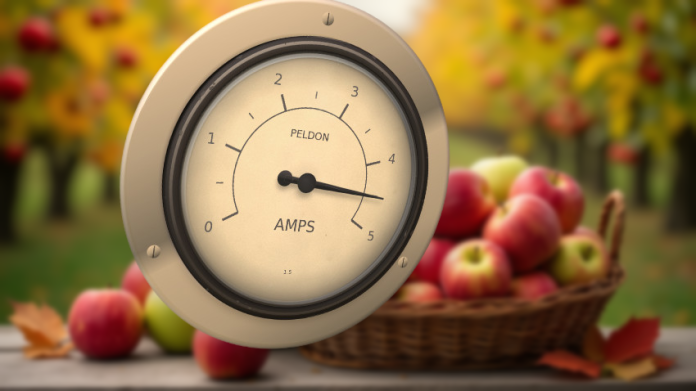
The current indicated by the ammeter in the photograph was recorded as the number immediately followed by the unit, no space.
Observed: 4.5A
